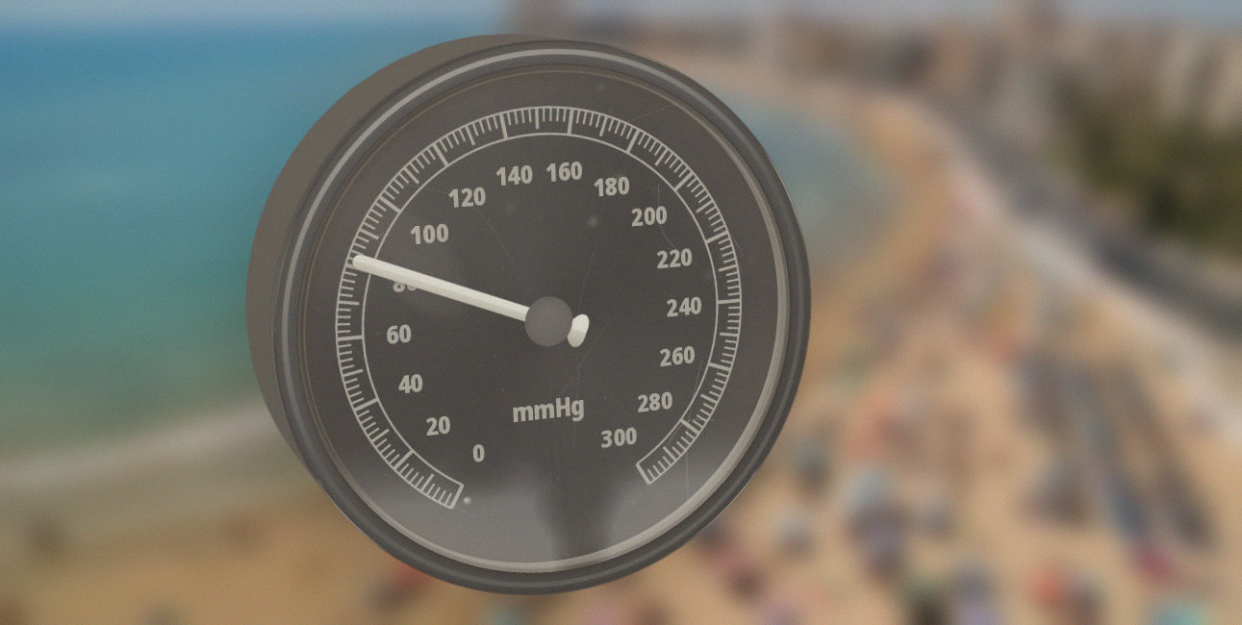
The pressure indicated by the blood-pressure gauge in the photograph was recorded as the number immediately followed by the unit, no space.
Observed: 82mmHg
